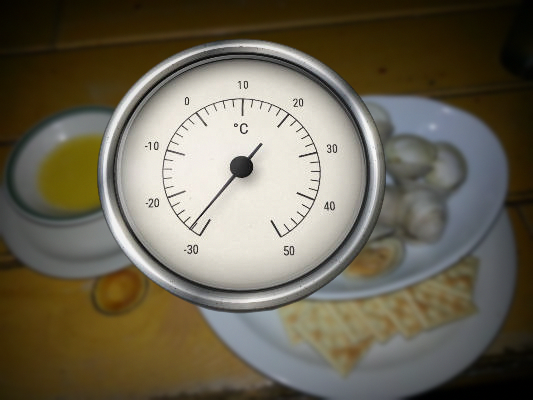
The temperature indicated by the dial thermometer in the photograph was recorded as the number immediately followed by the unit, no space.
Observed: -28°C
